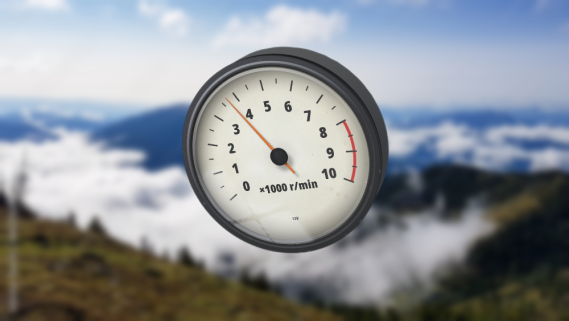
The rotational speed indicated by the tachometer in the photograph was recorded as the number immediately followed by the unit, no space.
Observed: 3750rpm
